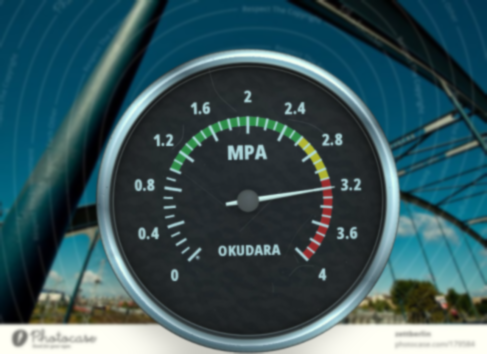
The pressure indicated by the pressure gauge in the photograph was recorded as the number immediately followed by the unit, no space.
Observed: 3.2MPa
